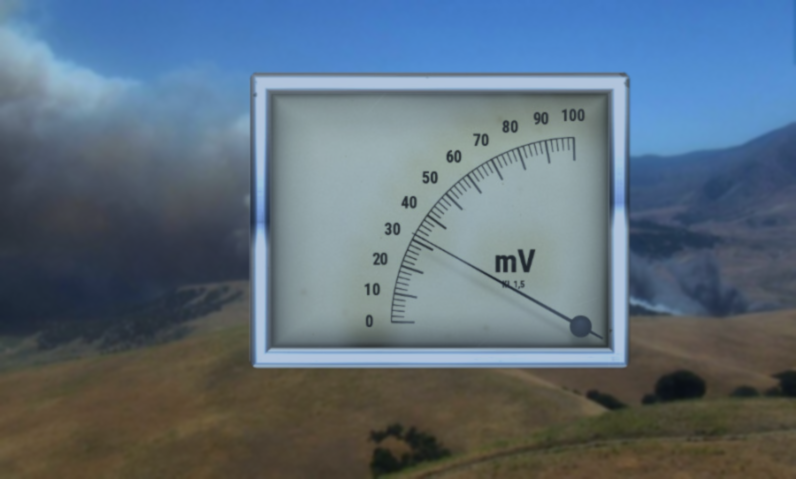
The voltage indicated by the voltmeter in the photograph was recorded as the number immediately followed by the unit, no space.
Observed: 32mV
